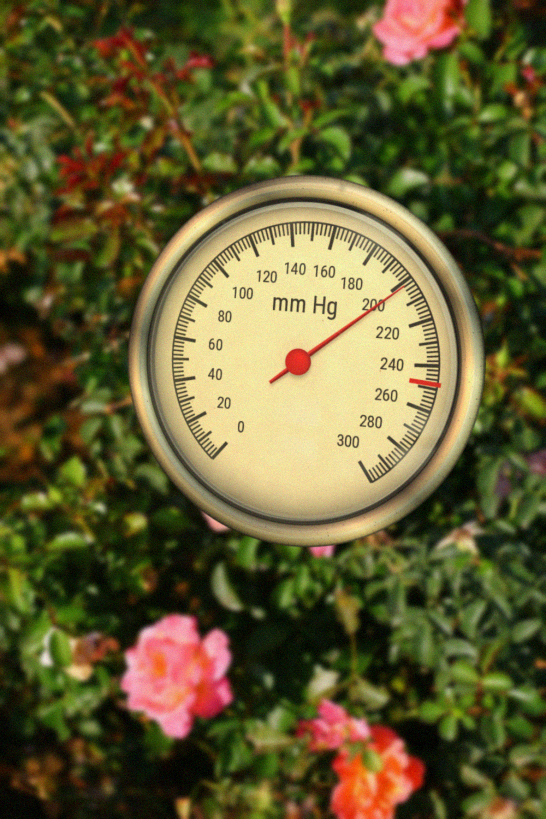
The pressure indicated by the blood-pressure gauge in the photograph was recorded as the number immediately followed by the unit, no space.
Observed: 202mmHg
